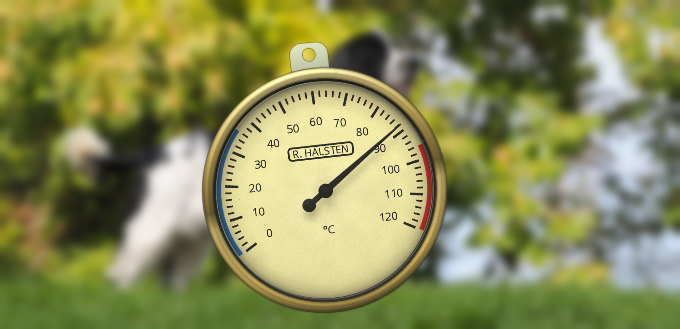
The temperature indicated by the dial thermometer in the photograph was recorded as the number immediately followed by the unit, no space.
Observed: 88°C
